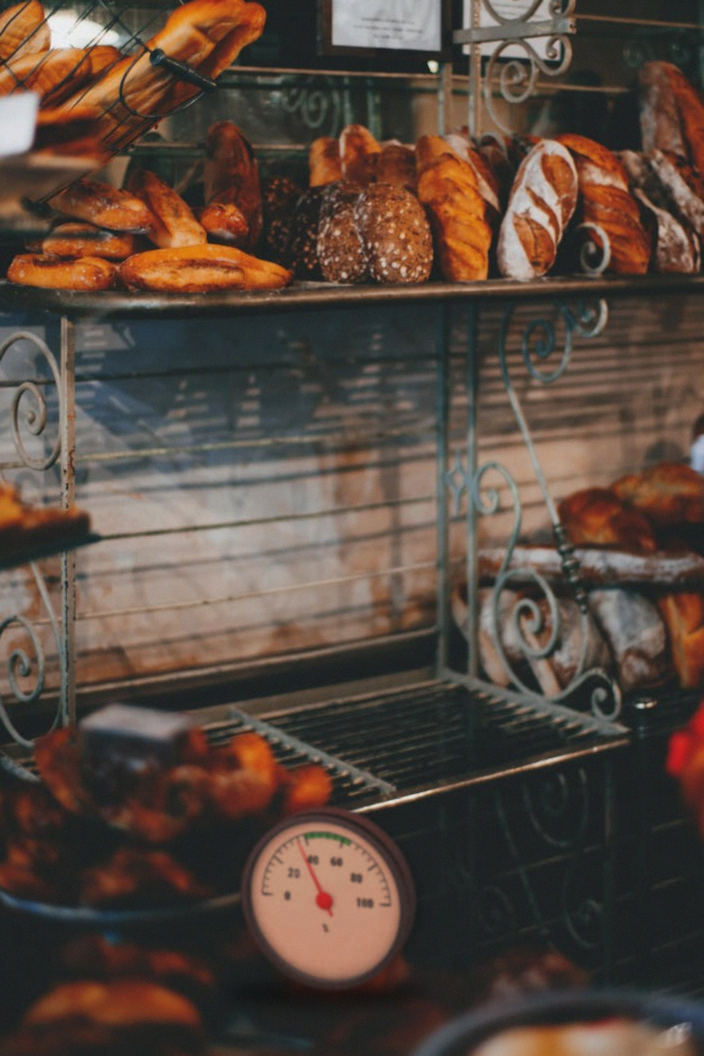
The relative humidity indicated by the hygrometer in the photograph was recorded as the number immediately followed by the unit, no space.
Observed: 36%
